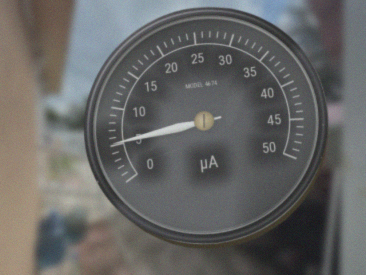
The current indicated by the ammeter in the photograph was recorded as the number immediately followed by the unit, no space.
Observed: 5µA
